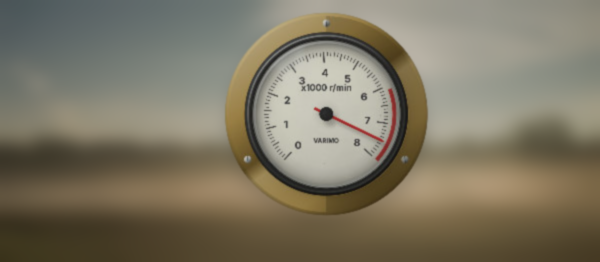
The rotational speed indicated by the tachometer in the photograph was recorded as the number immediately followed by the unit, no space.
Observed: 7500rpm
